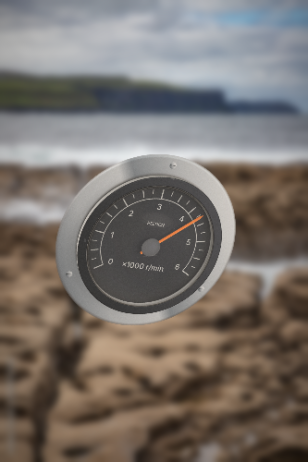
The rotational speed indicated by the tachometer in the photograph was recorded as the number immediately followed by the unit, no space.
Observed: 4250rpm
